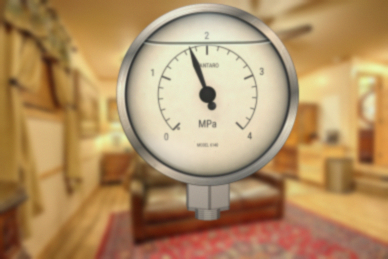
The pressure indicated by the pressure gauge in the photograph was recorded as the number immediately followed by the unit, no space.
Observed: 1.7MPa
